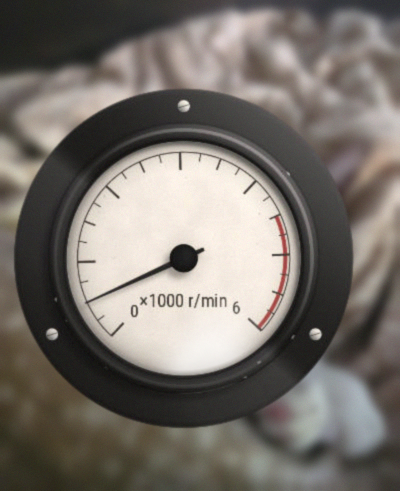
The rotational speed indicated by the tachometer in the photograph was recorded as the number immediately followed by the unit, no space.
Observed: 500rpm
